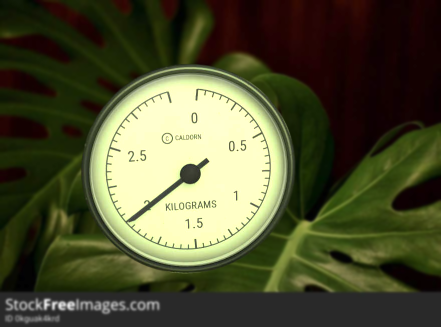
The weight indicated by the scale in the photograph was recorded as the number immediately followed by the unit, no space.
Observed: 2kg
